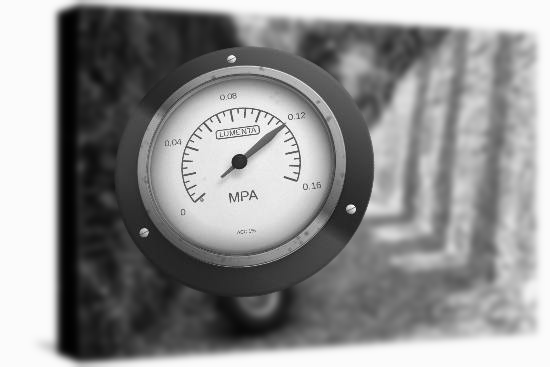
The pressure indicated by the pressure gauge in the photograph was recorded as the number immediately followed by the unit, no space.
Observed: 0.12MPa
